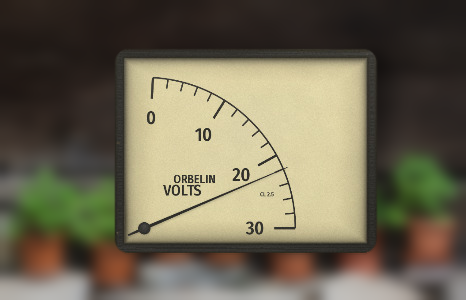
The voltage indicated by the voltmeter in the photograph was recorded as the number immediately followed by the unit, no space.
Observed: 22V
